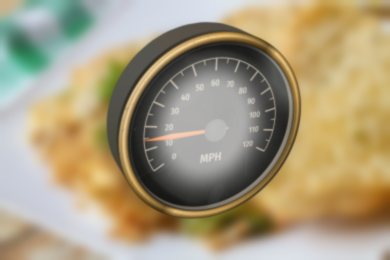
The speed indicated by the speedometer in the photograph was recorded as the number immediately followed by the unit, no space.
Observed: 15mph
